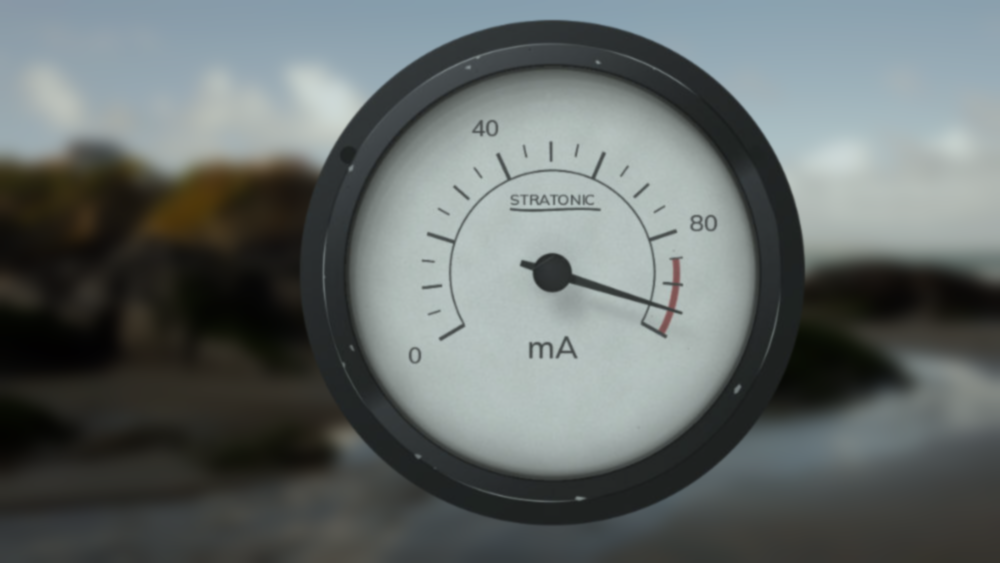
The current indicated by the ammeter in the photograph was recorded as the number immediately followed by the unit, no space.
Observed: 95mA
